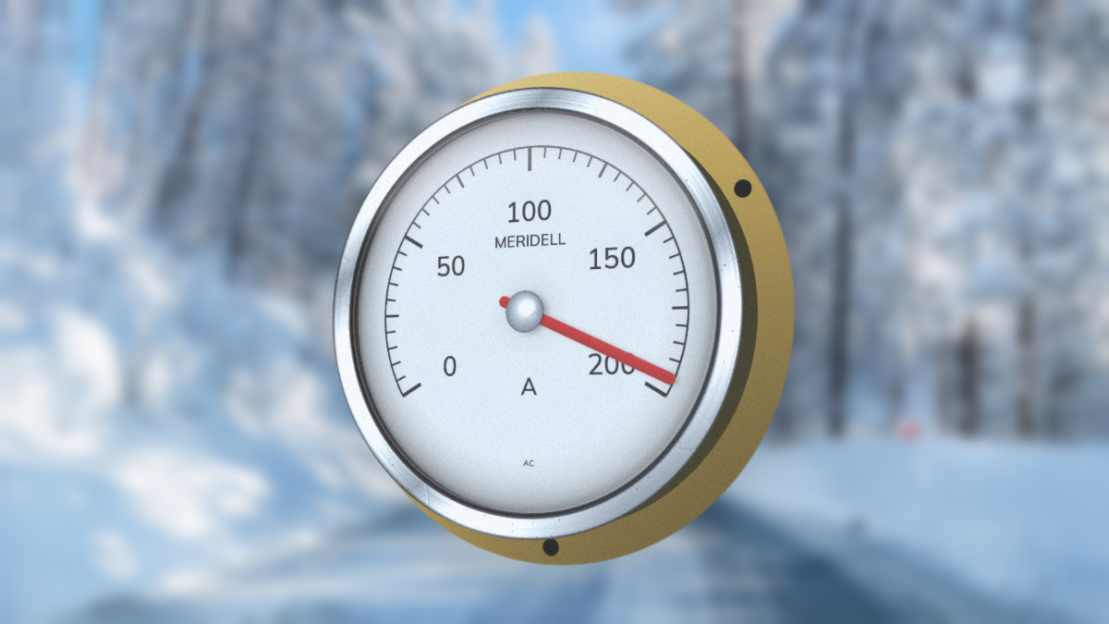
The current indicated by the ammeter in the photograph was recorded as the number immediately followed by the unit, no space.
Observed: 195A
